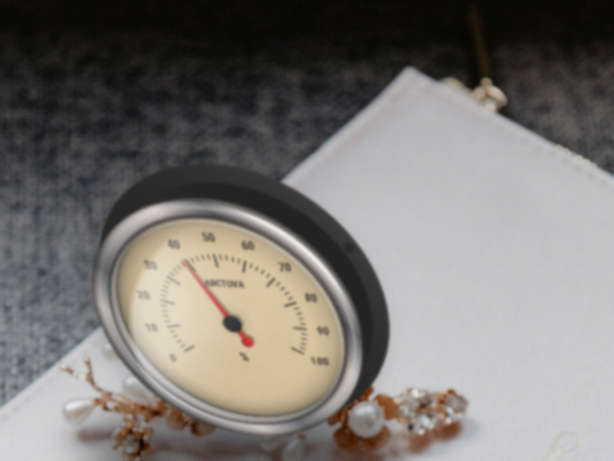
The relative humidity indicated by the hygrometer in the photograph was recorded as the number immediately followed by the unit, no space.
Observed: 40%
